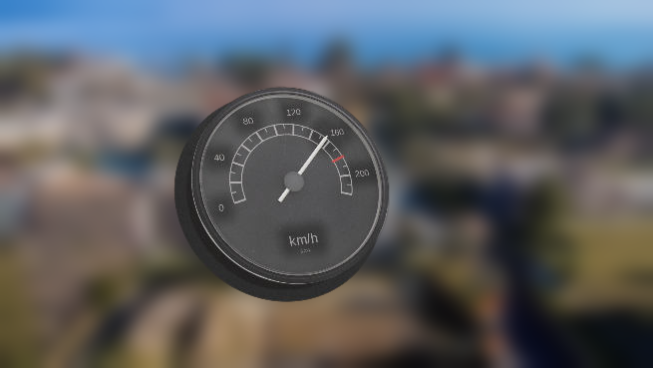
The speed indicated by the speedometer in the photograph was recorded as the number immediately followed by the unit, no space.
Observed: 155km/h
